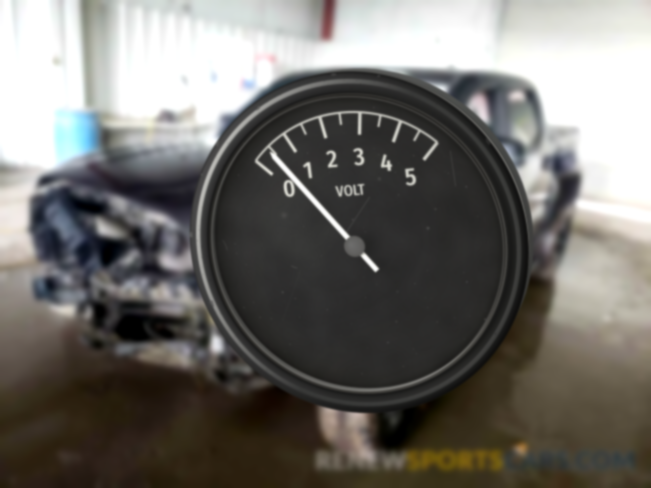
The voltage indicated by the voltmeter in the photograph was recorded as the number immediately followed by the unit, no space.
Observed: 0.5V
